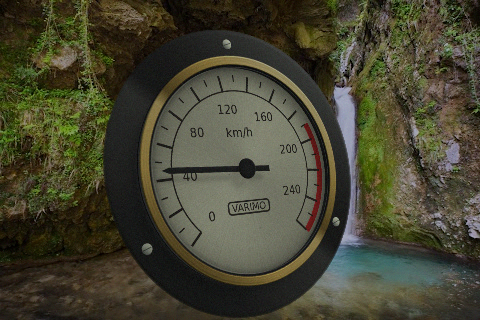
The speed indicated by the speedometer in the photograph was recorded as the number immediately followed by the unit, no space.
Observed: 45km/h
